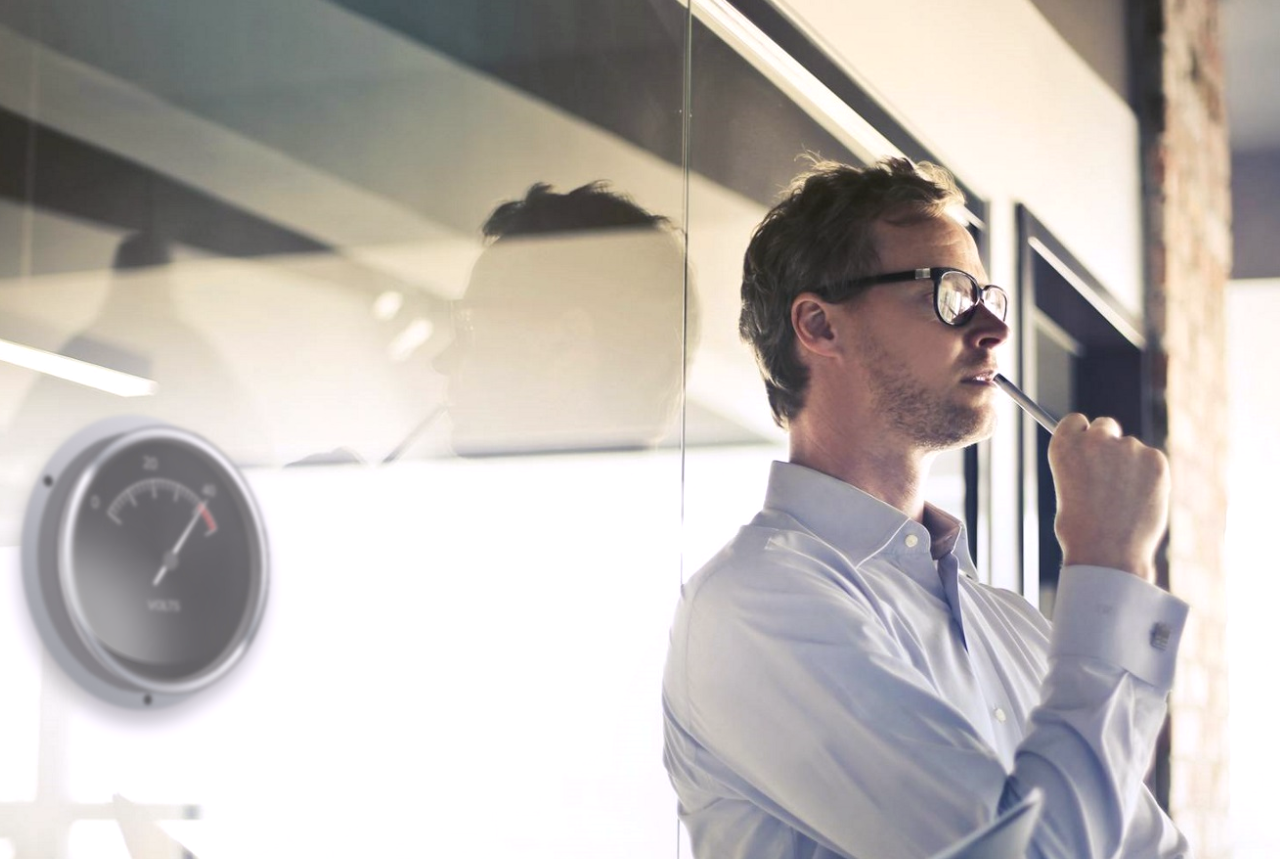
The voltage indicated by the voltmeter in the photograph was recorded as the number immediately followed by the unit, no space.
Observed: 40V
